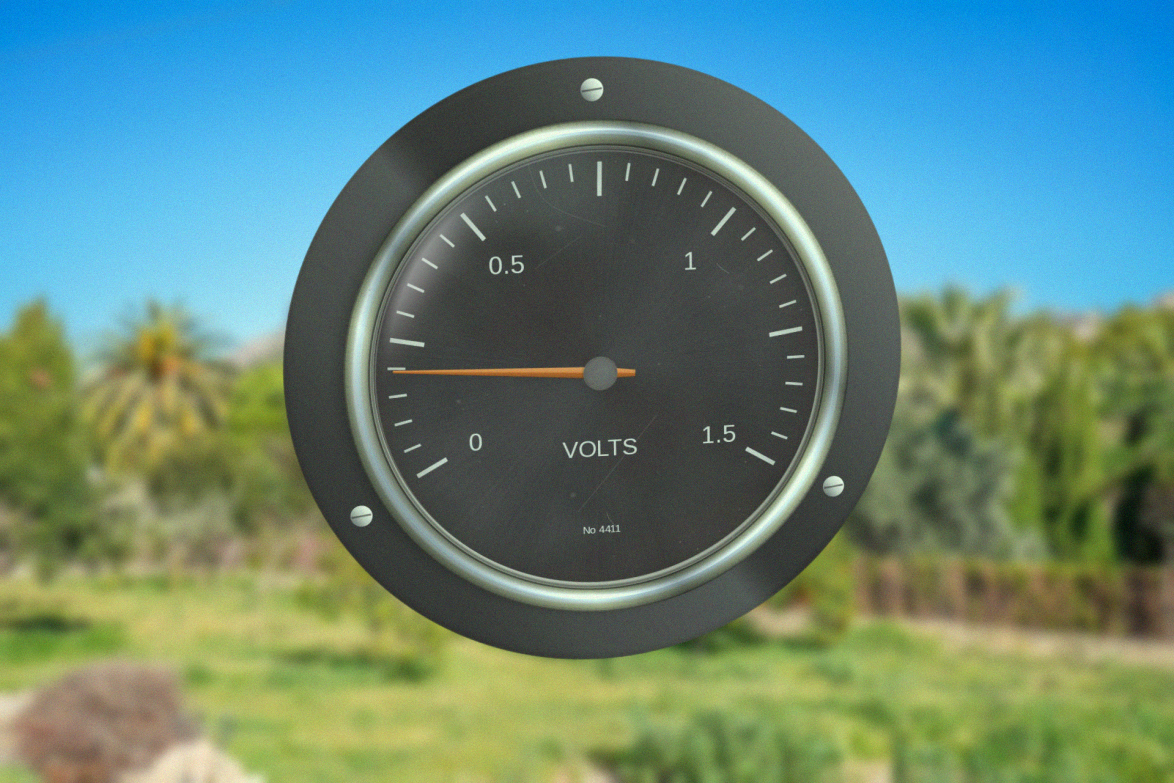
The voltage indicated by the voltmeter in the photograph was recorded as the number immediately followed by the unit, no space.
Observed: 0.2V
